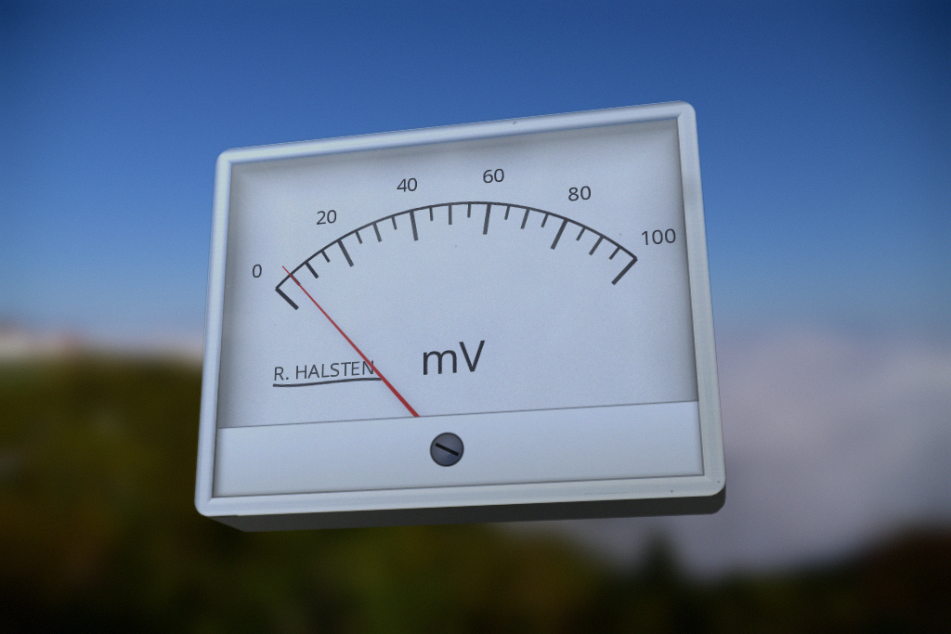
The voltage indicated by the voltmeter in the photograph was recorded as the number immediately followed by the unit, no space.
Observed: 5mV
